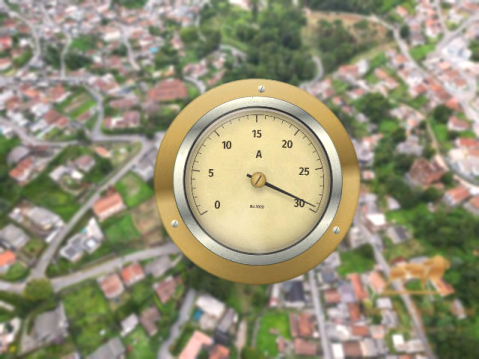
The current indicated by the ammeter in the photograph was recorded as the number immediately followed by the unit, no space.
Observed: 29.5A
